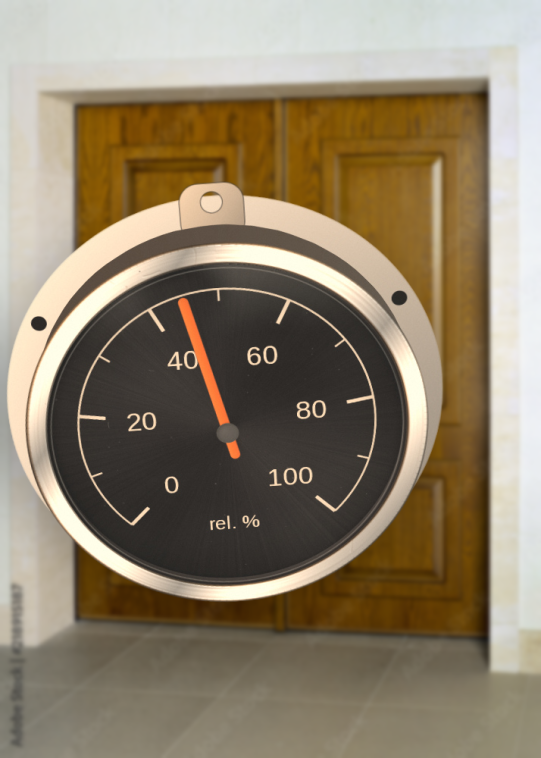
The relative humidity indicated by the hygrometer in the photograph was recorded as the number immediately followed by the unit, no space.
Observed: 45%
